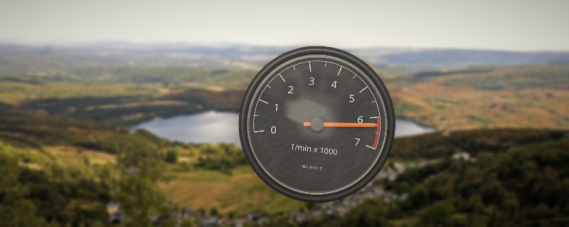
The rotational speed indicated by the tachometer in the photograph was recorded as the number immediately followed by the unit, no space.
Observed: 6250rpm
